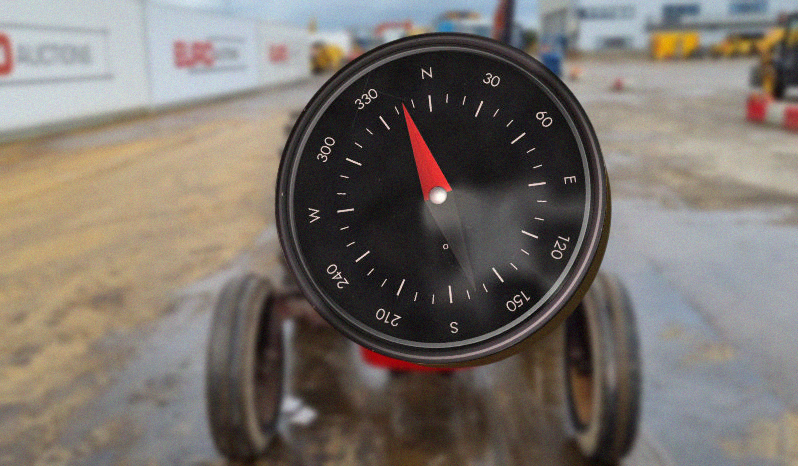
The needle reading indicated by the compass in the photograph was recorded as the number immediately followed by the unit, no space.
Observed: 345°
